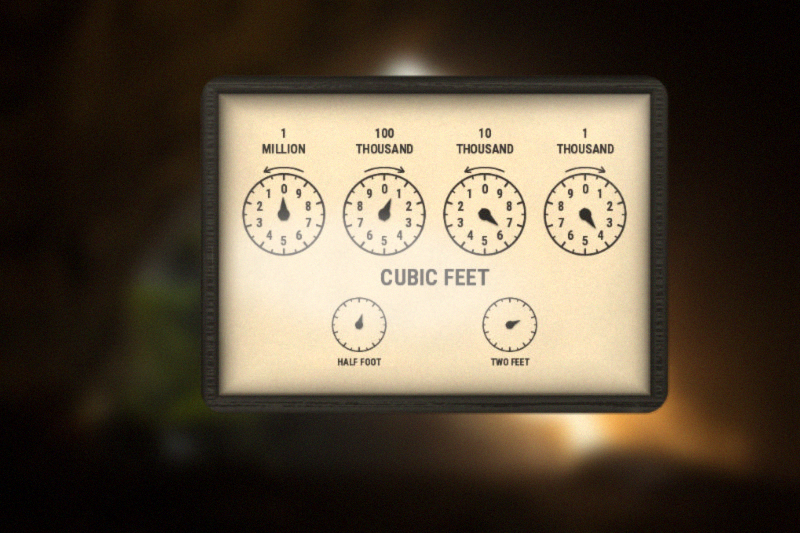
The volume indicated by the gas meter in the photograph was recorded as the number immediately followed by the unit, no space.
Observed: 6400ft³
